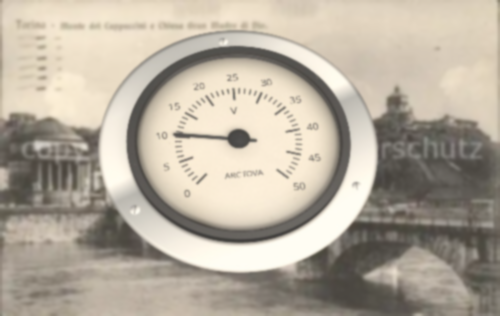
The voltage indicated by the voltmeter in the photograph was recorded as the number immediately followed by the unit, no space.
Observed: 10V
